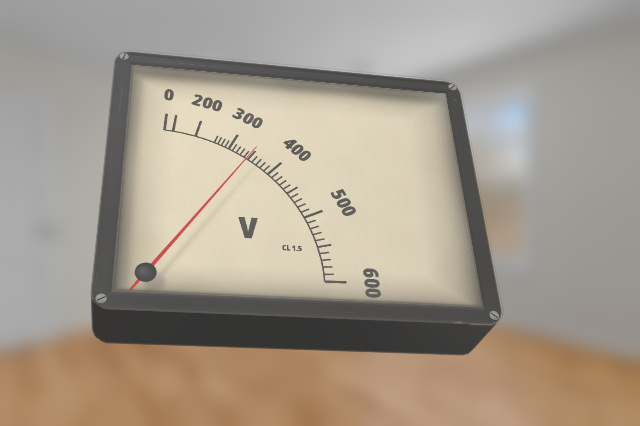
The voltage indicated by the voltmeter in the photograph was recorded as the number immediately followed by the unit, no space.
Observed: 350V
